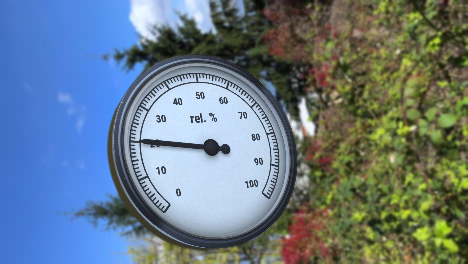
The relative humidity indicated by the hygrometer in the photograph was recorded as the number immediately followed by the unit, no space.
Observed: 20%
